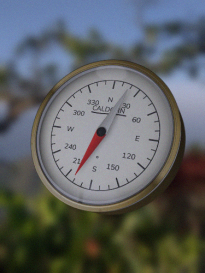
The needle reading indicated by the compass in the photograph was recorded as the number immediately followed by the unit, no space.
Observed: 200°
